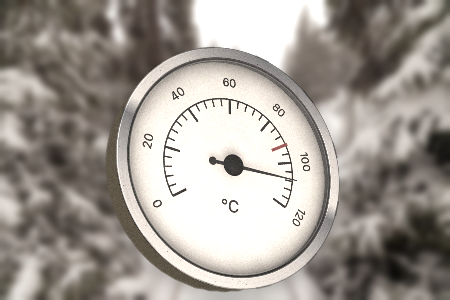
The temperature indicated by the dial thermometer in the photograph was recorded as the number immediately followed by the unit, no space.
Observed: 108°C
